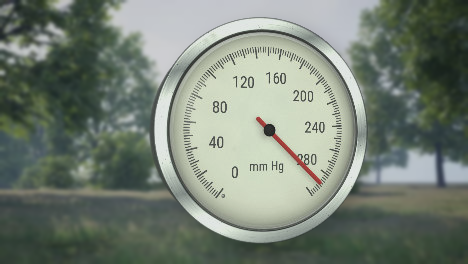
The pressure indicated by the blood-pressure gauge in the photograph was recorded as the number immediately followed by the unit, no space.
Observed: 290mmHg
